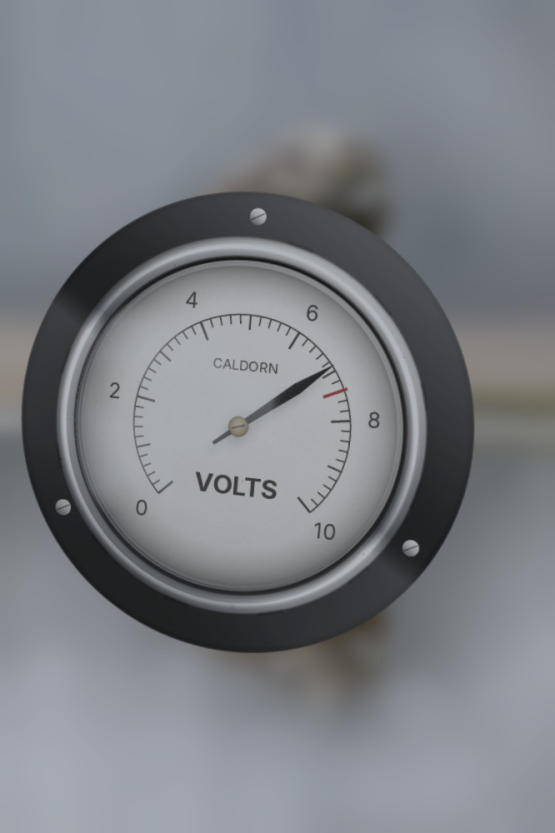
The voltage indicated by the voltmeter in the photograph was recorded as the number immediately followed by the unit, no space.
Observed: 6.9V
